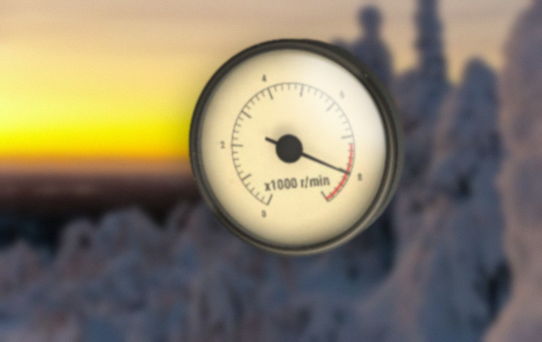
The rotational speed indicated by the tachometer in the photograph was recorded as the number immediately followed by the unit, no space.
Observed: 8000rpm
